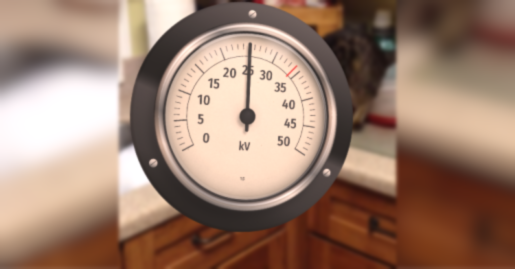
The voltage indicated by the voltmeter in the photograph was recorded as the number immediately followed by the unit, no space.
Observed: 25kV
